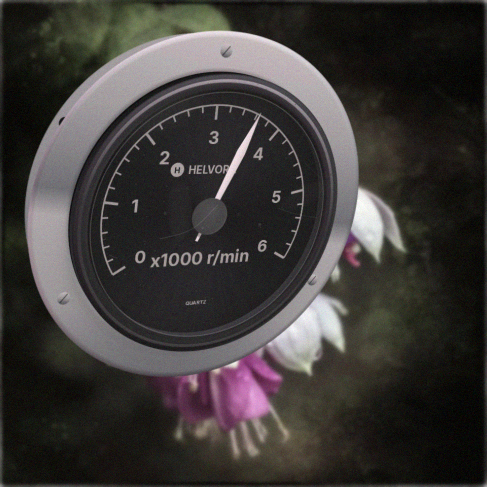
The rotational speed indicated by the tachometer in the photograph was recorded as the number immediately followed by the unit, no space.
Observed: 3600rpm
